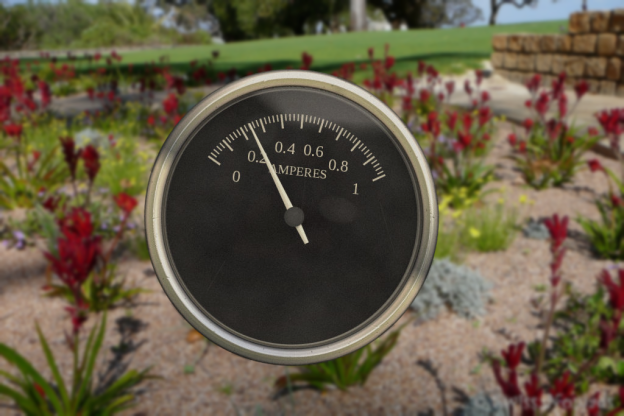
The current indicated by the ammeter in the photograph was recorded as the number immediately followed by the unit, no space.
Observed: 0.24A
